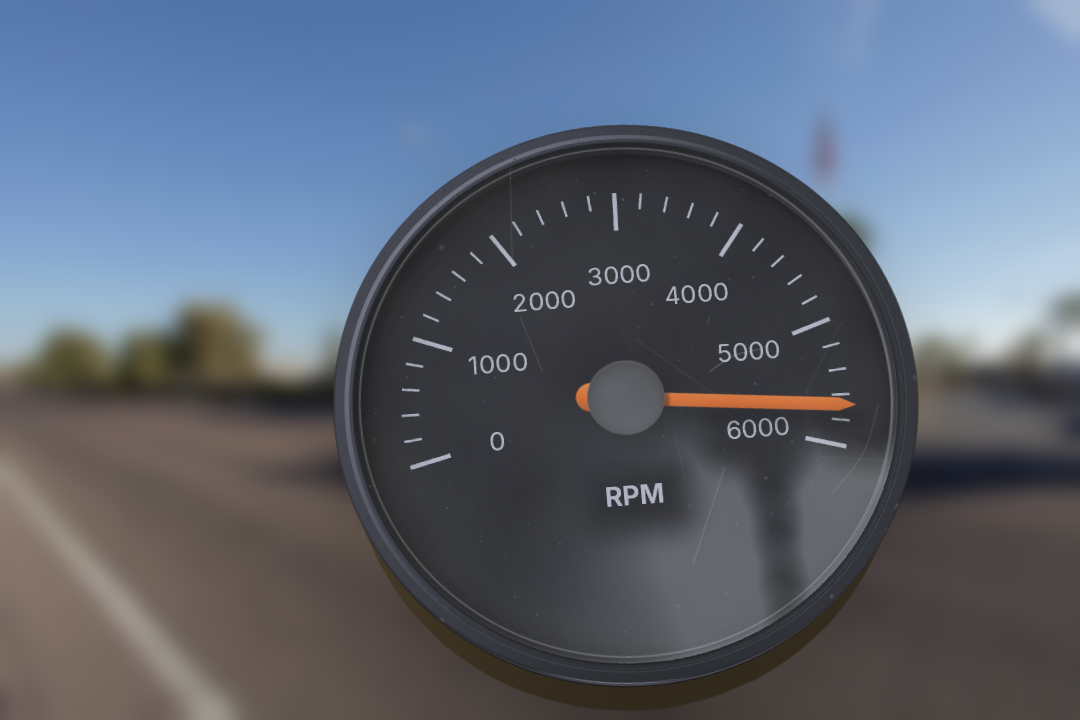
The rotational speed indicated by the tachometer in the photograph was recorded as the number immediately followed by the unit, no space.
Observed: 5700rpm
